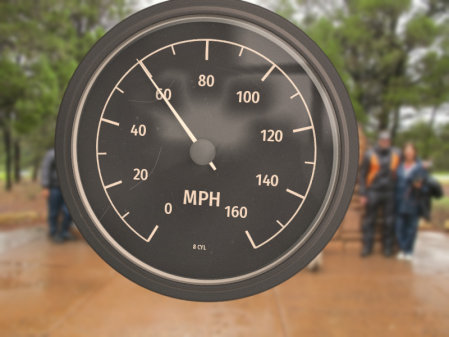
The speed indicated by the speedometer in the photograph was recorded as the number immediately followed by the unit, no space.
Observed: 60mph
